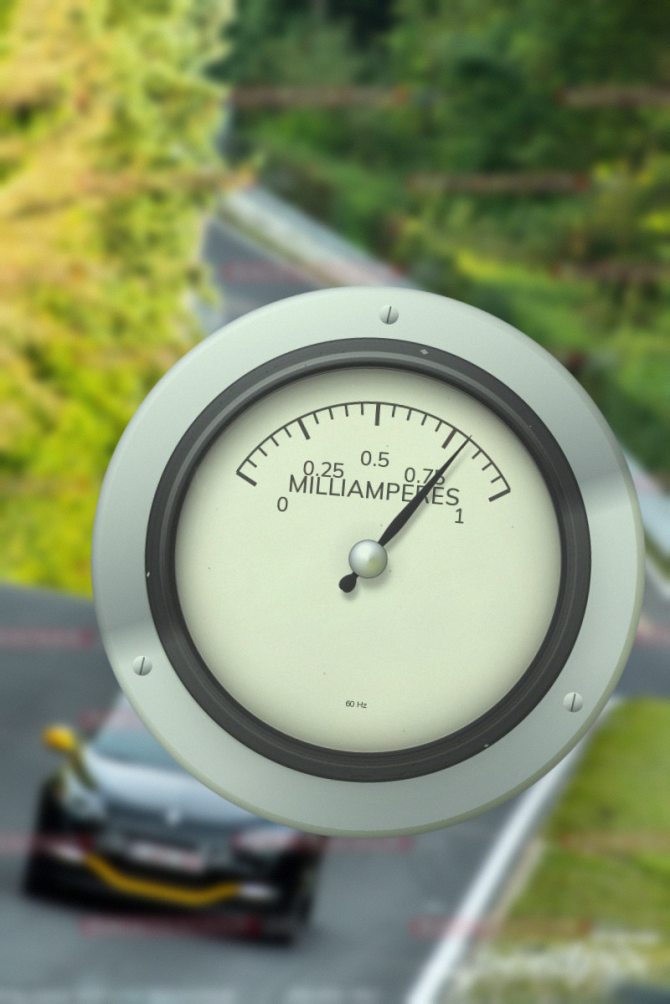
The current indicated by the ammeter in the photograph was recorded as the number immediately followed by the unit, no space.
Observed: 0.8mA
